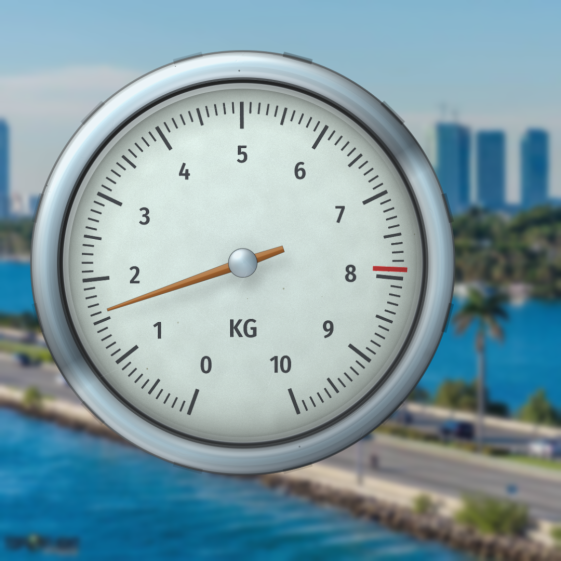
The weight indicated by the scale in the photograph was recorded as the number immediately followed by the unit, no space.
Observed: 1.6kg
